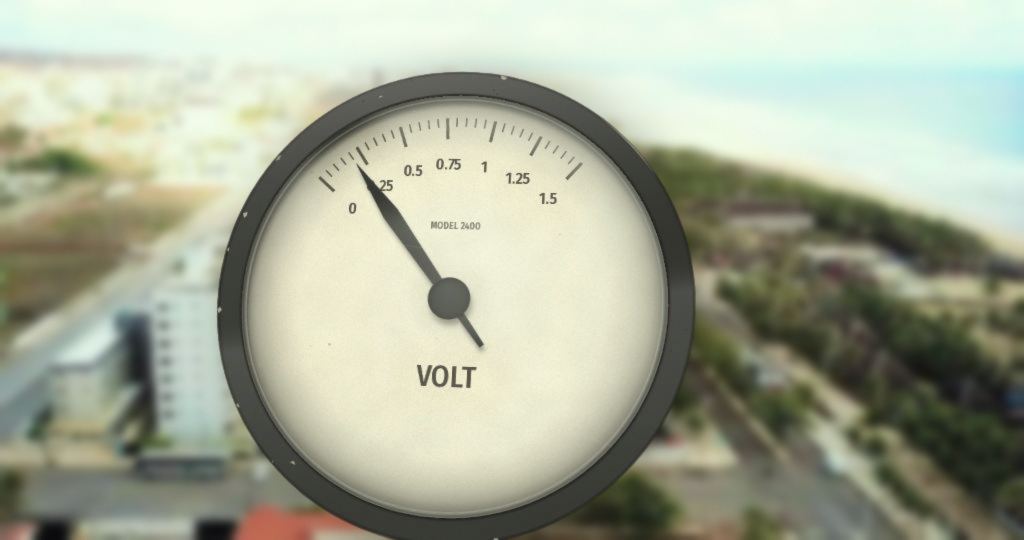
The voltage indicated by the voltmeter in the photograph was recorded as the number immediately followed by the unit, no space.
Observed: 0.2V
